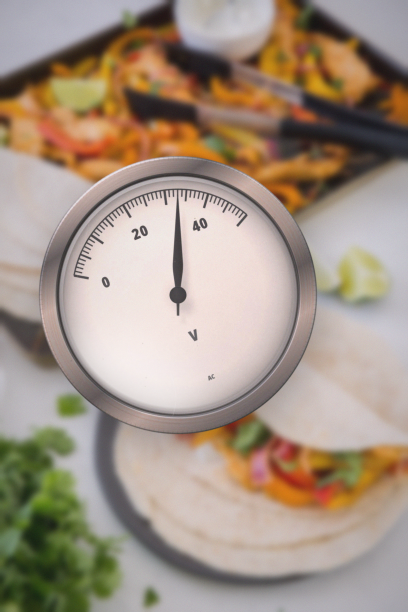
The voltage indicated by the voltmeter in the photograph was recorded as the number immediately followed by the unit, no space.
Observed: 33V
